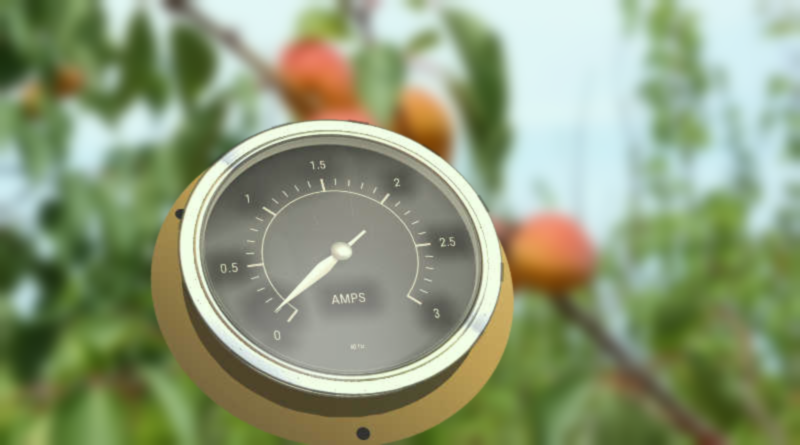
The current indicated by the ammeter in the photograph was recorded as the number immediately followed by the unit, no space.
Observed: 0.1A
